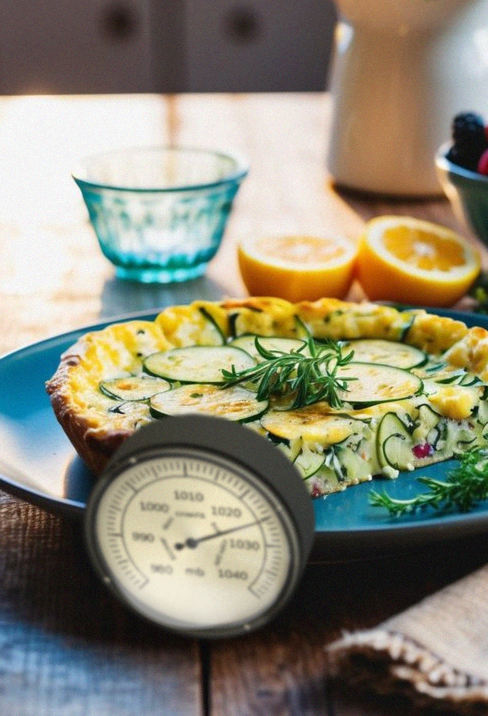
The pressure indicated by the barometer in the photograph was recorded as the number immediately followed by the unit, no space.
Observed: 1025mbar
